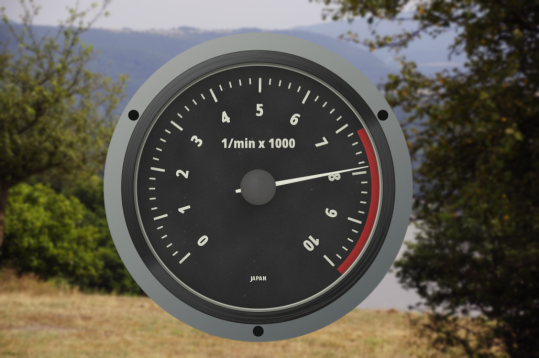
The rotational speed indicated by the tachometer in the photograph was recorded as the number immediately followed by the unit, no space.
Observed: 7900rpm
